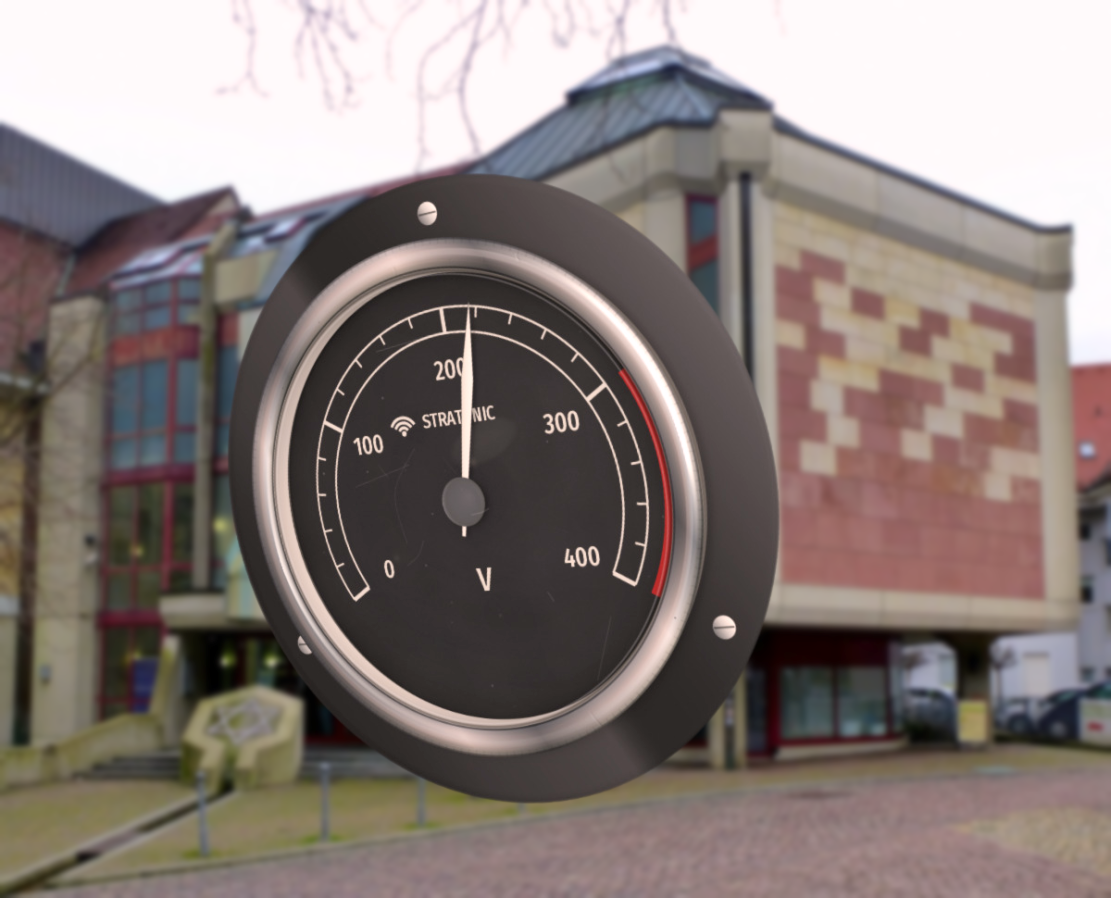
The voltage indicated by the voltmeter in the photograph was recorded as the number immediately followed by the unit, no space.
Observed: 220V
